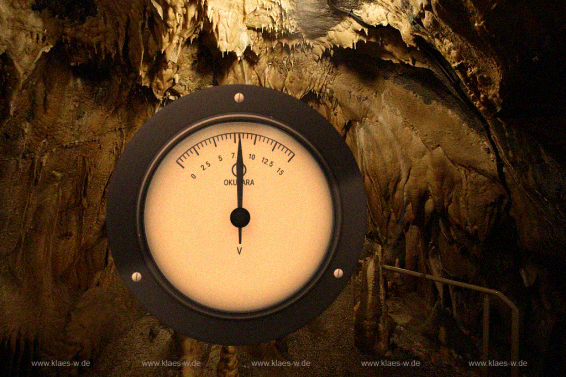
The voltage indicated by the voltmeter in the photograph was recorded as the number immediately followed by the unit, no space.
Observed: 8V
